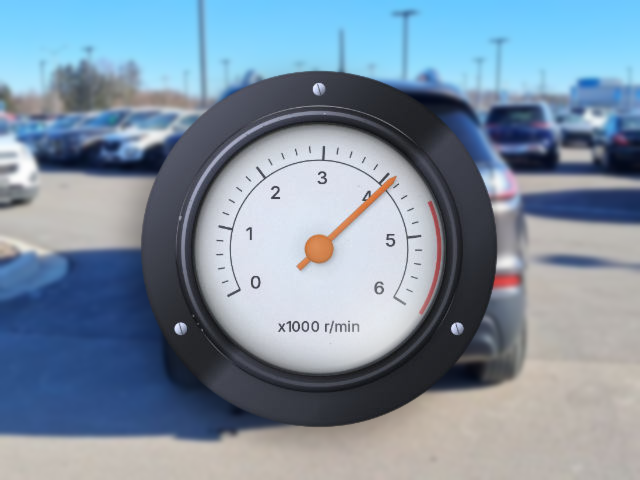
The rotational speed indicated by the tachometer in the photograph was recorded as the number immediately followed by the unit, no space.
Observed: 4100rpm
